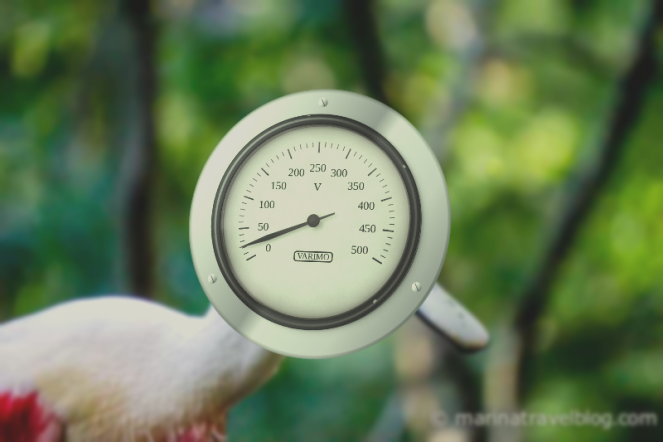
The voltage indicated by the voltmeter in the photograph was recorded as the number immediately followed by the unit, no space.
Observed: 20V
